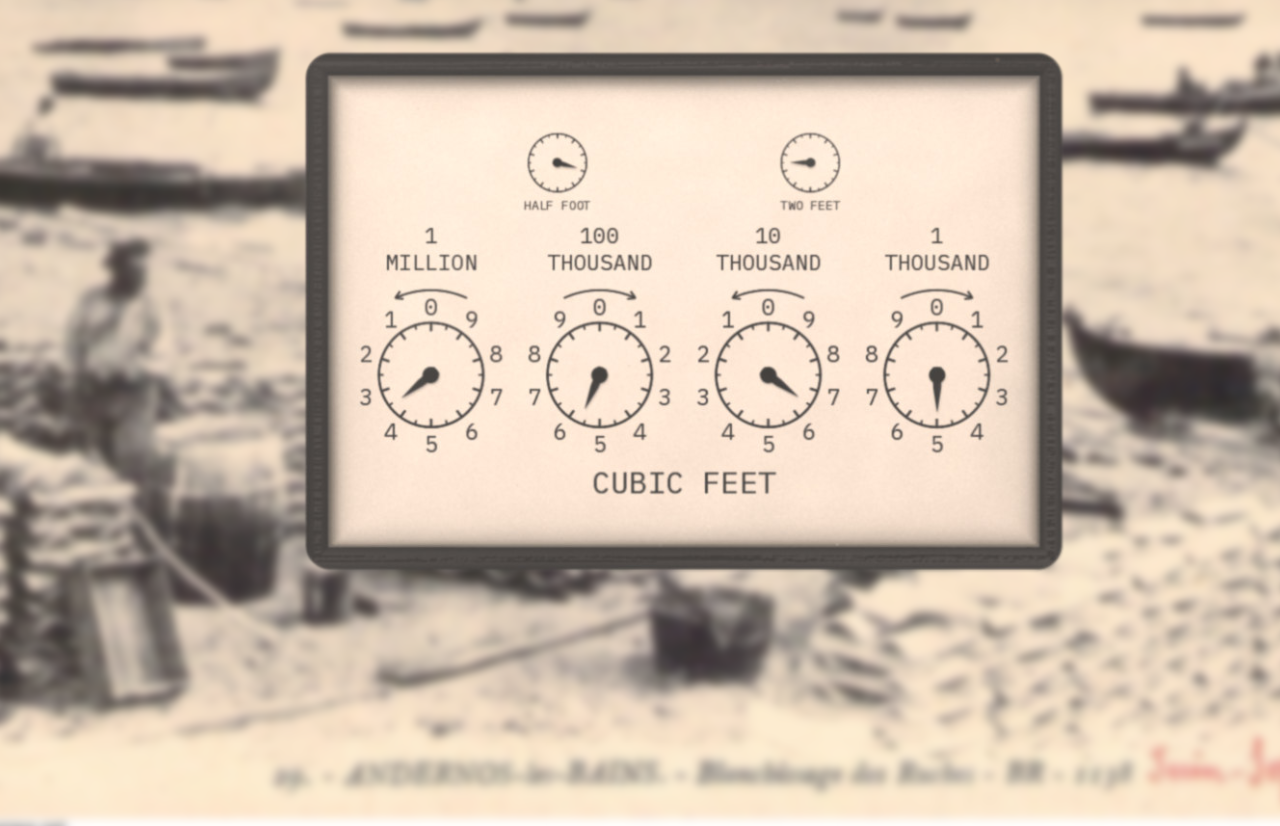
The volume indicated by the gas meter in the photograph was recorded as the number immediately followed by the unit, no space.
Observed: 356500ft³
